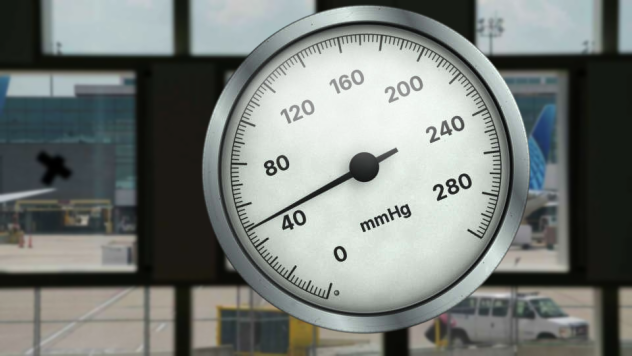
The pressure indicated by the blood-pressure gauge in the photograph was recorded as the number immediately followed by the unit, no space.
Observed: 48mmHg
